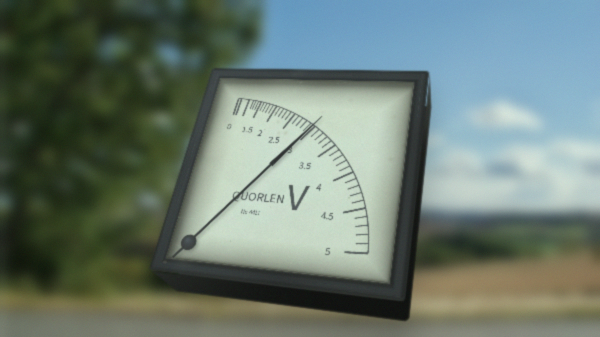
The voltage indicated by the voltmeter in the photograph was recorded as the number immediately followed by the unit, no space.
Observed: 3V
